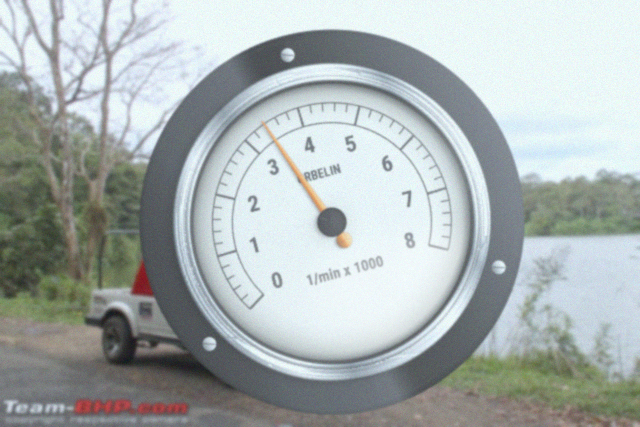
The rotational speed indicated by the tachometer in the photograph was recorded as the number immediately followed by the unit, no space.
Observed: 3400rpm
